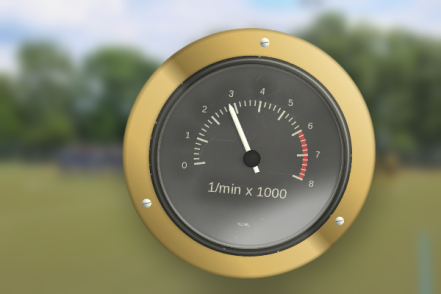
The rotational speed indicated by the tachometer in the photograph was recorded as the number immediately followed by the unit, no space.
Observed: 2800rpm
